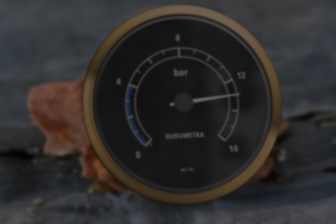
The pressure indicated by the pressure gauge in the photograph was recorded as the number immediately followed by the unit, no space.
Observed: 13bar
